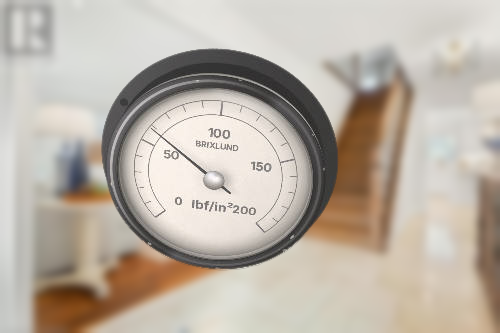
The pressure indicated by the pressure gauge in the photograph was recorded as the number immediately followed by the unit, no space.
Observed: 60psi
